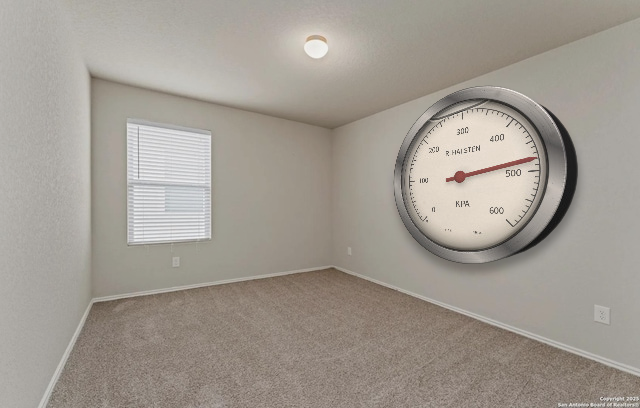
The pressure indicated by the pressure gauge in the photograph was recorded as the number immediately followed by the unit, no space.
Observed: 480kPa
